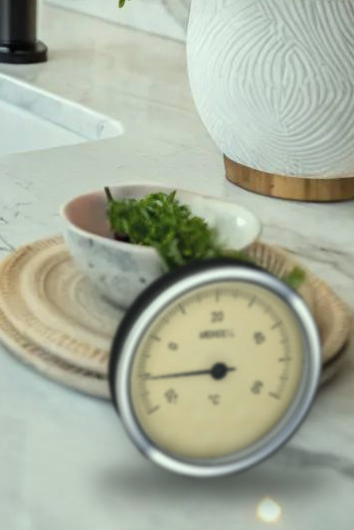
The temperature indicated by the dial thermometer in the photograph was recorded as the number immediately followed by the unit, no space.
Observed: -10°C
